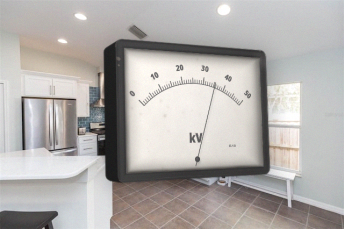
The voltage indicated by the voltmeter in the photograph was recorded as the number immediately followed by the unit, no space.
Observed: 35kV
